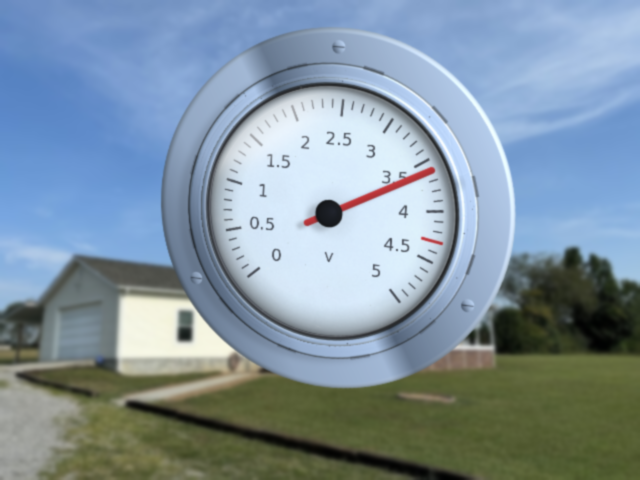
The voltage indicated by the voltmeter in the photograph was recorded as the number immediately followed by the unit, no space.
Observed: 3.6V
